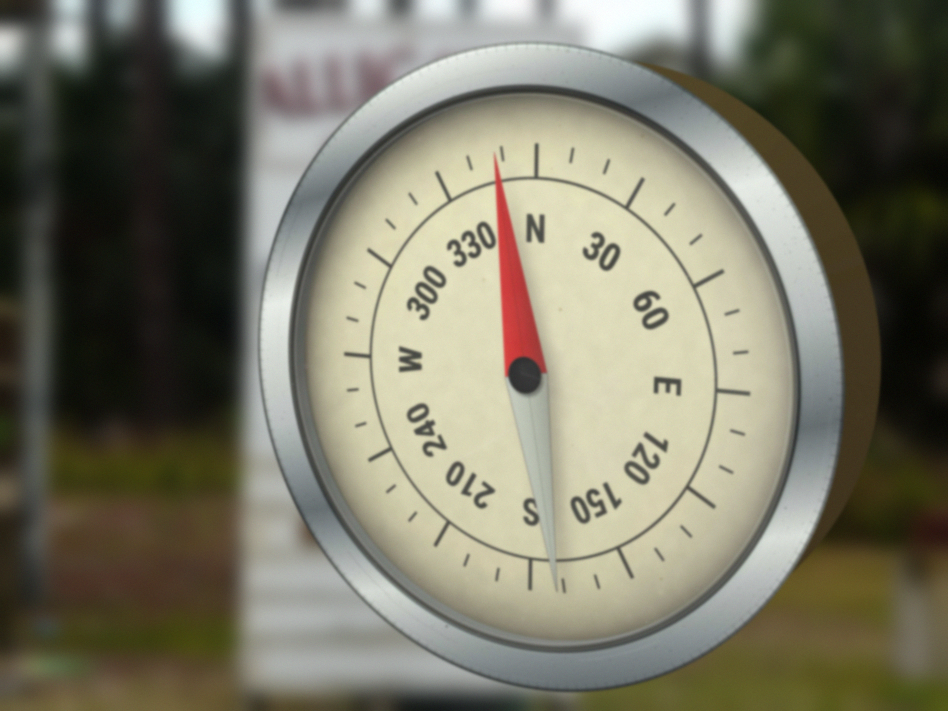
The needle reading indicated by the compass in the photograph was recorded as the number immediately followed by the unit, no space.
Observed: 350°
